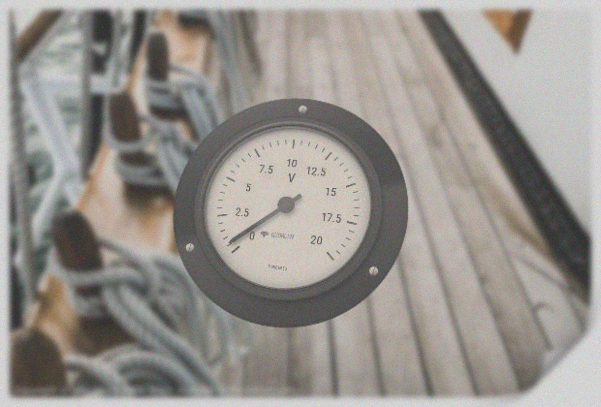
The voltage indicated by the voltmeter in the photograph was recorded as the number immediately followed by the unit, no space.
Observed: 0.5V
